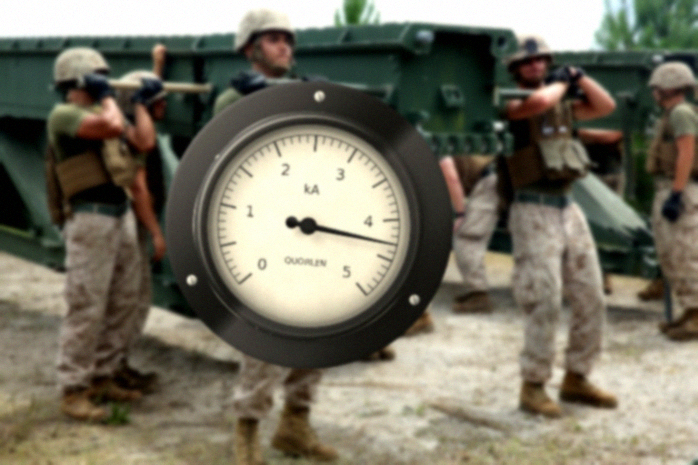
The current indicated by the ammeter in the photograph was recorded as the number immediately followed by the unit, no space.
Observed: 4.3kA
